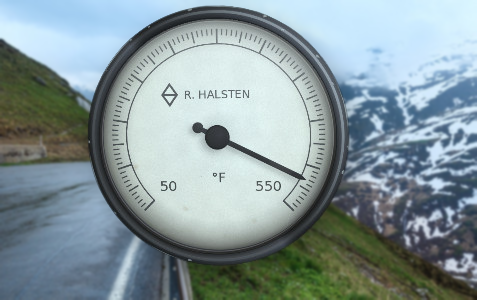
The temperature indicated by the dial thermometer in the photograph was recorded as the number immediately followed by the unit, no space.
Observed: 515°F
